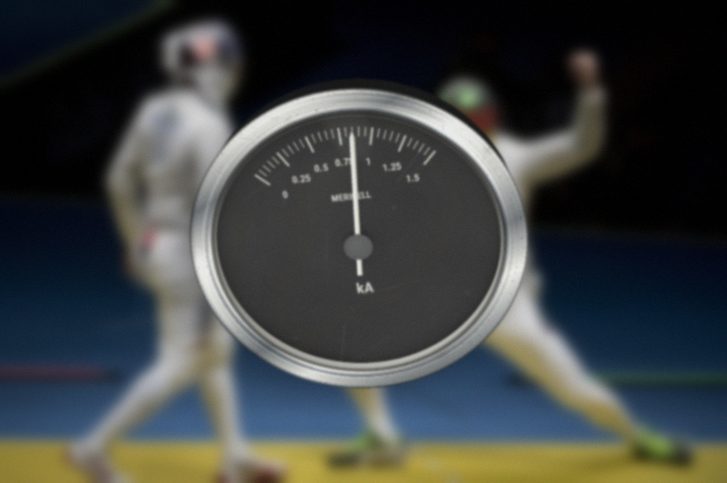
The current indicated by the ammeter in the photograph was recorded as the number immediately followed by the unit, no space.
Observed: 0.85kA
